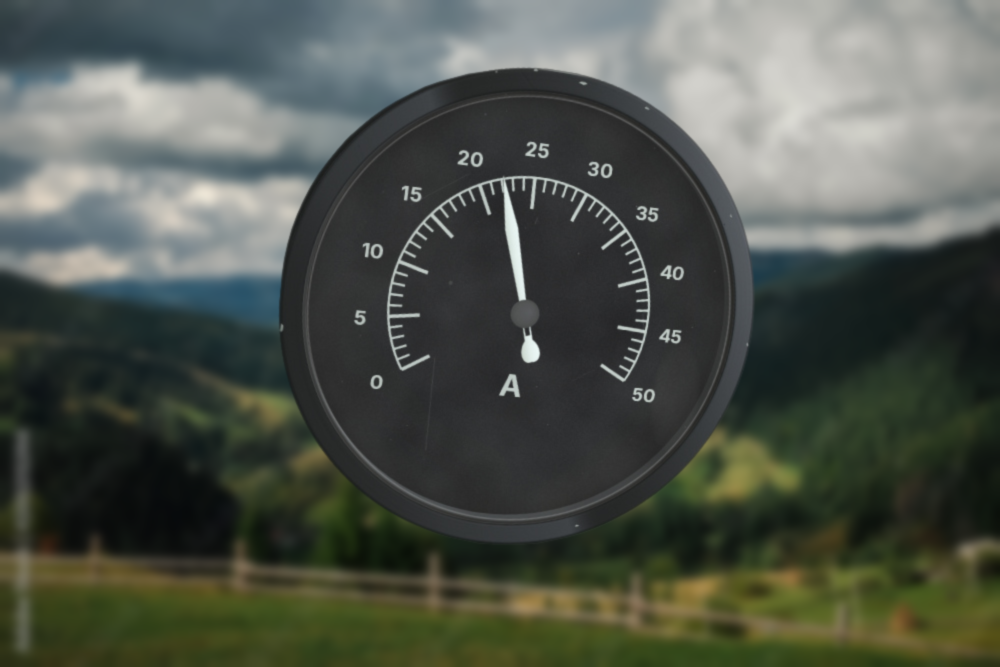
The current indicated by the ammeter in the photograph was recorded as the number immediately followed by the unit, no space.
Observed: 22A
